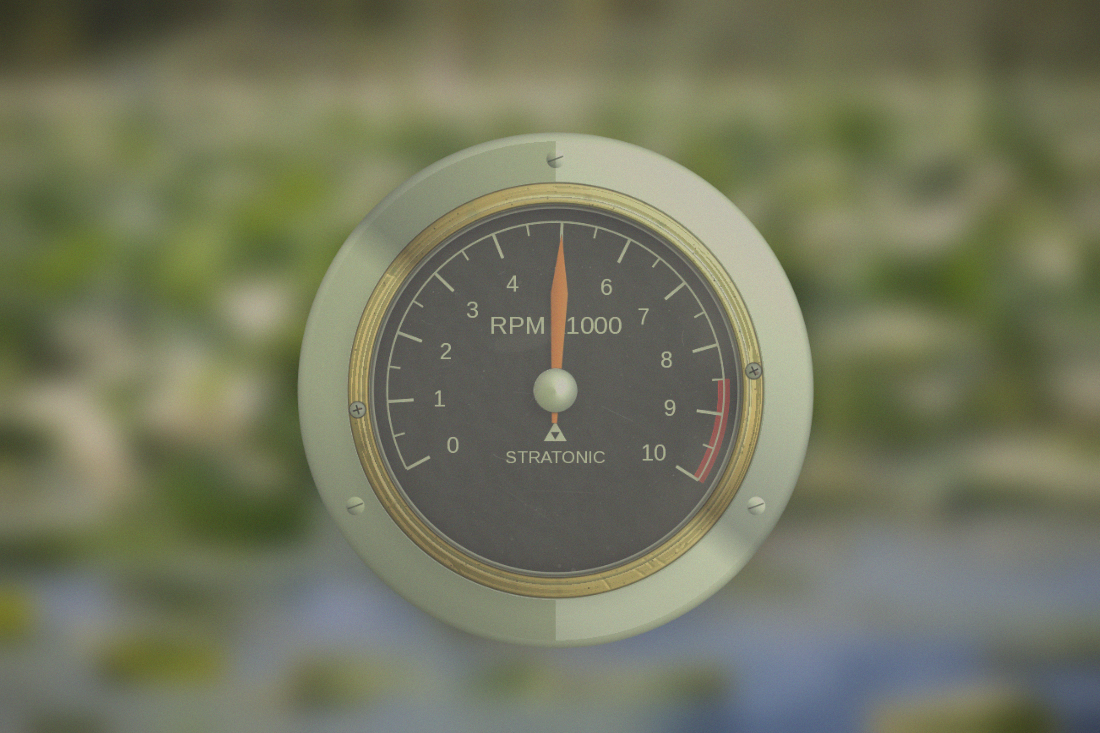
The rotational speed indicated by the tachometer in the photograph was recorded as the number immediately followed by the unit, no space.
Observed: 5000rpm
